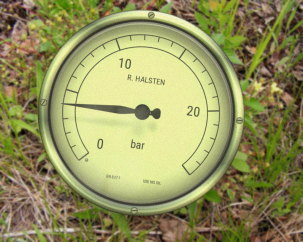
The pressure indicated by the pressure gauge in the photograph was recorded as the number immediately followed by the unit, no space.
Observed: 4bar
